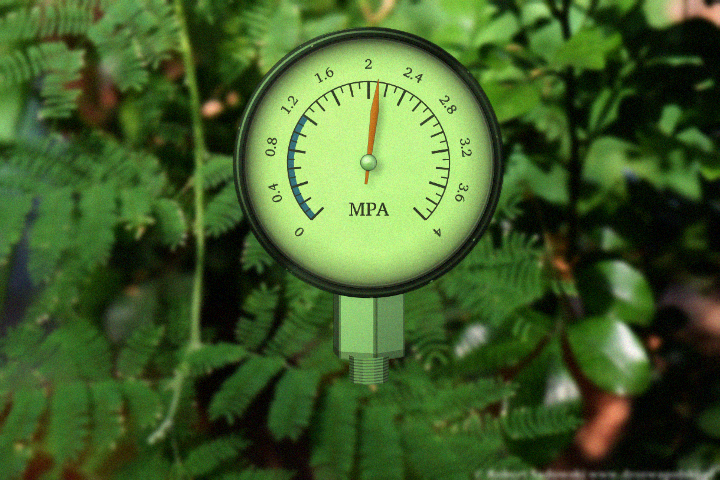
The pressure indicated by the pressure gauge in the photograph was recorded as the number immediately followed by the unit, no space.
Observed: 2.1MPa
